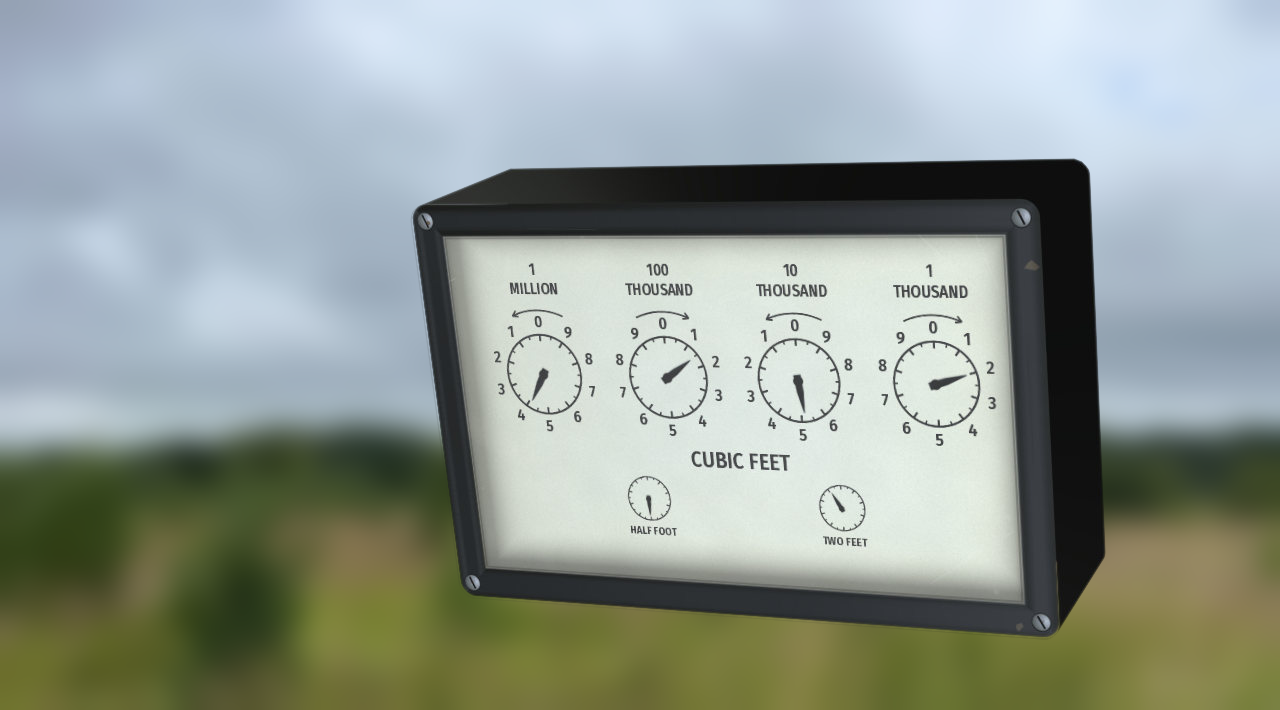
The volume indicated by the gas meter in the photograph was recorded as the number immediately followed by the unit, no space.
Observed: 415200ft³
